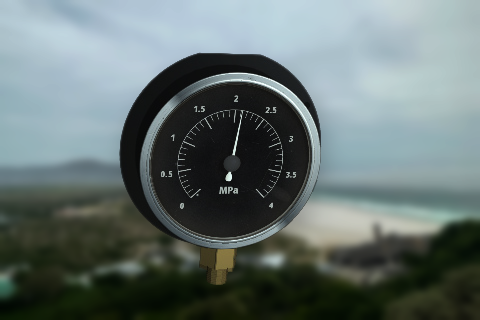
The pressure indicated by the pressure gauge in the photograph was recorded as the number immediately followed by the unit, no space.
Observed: 2.1MPa
